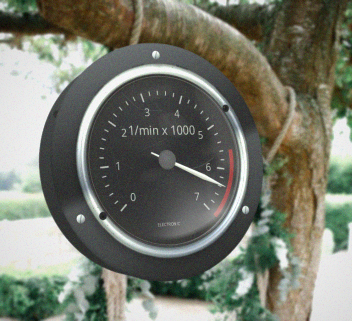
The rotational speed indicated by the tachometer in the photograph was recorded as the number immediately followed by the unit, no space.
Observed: 6400rpm
